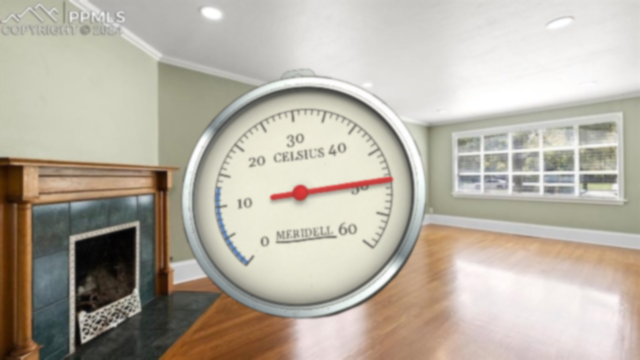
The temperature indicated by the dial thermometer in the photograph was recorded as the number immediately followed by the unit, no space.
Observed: 50°C
